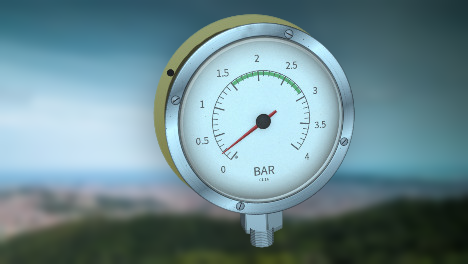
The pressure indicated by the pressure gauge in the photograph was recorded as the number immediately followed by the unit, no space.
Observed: 0.2bar
